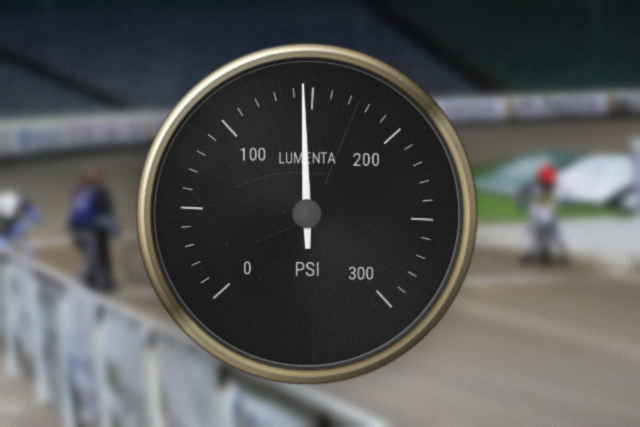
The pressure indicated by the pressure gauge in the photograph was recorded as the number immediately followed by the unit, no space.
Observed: 145psi
